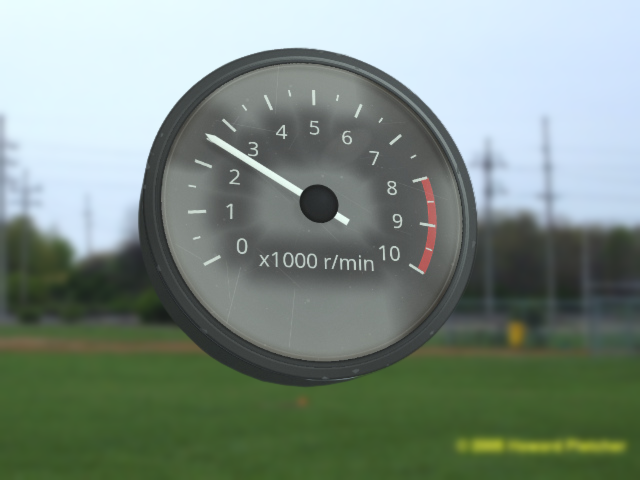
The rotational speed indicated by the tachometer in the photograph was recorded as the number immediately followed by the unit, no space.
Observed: 2500rpm
